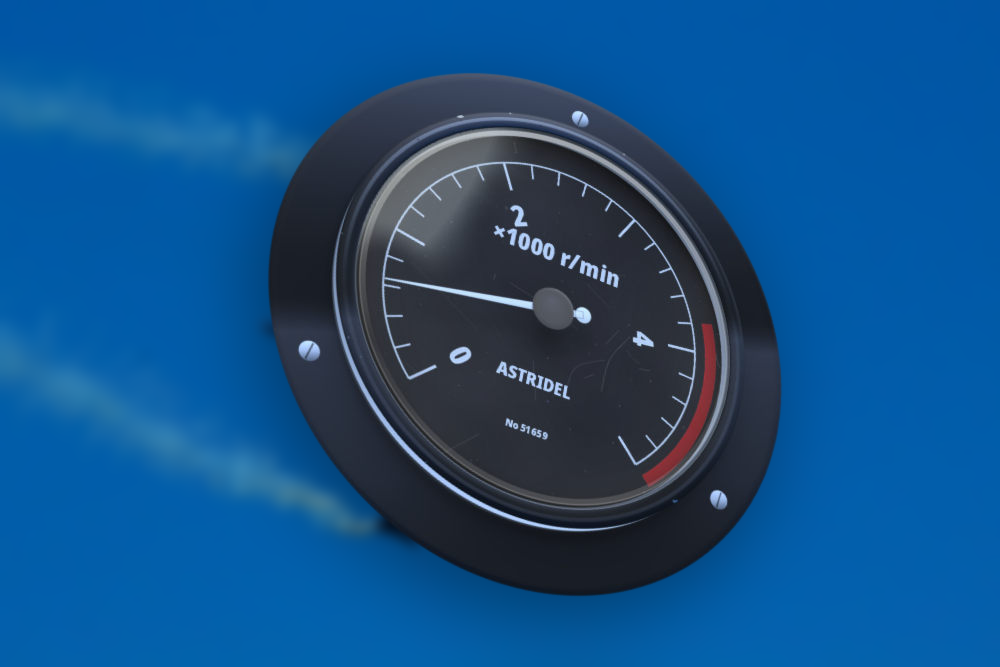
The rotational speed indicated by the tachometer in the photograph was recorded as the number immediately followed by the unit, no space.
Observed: 600rpm
